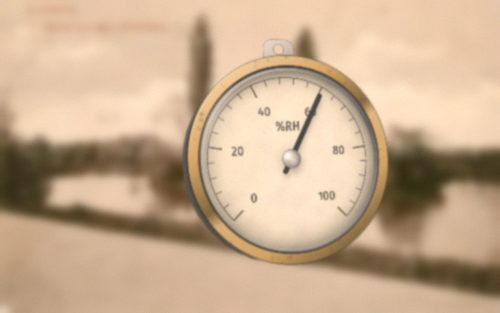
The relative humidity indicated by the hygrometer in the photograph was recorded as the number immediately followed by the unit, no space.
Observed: 60%
